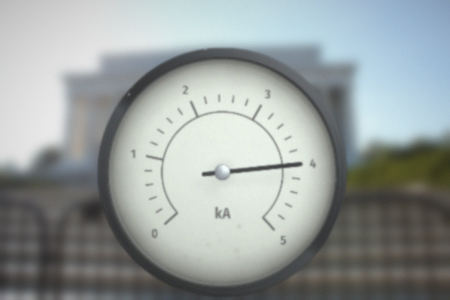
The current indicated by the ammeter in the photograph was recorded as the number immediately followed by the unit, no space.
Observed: 4kA
